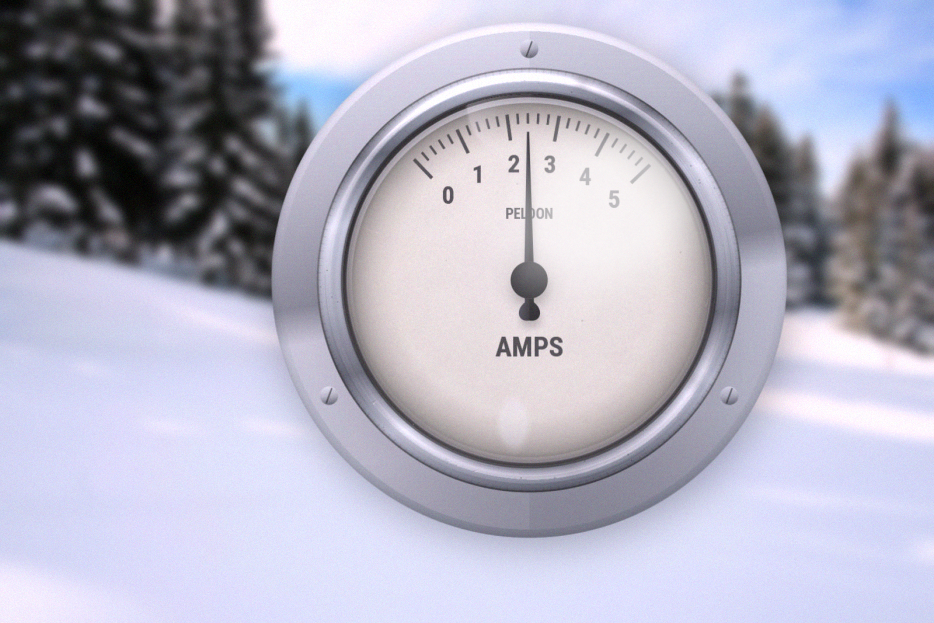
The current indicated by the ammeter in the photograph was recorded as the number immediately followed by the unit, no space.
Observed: 2.4A
